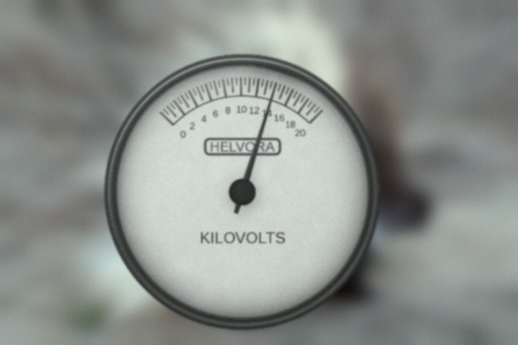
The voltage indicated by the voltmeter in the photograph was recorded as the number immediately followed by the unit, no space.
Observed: 14kV
